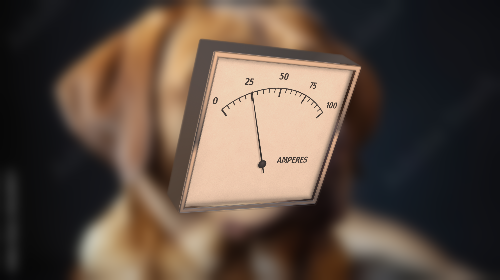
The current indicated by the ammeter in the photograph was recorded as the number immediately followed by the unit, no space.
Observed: 25A
